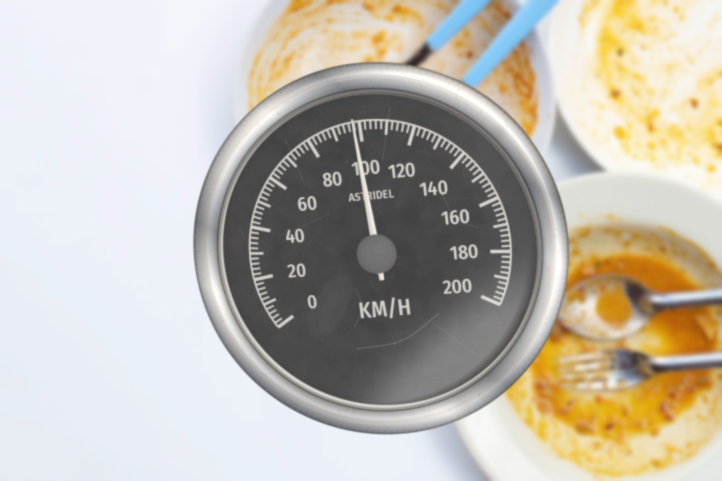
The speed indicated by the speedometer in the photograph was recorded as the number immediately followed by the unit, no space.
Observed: 98km/h
